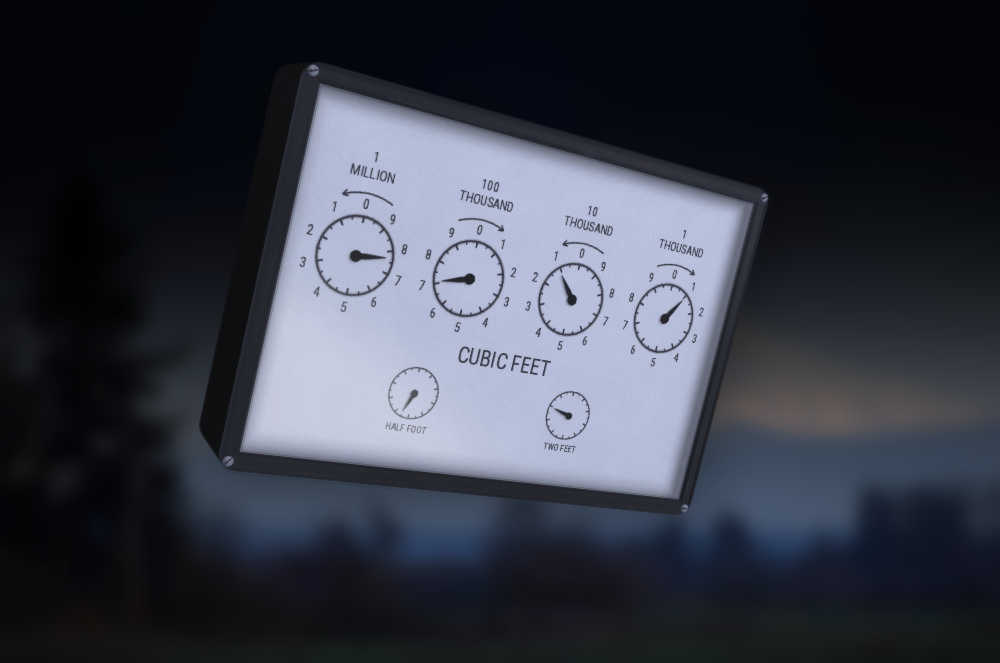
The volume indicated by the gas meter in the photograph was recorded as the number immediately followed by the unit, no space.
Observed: 771100ft³
